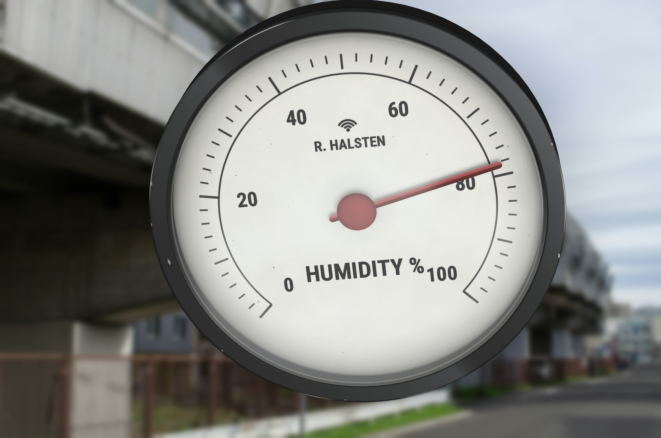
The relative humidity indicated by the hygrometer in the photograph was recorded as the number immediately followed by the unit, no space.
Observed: 78%
